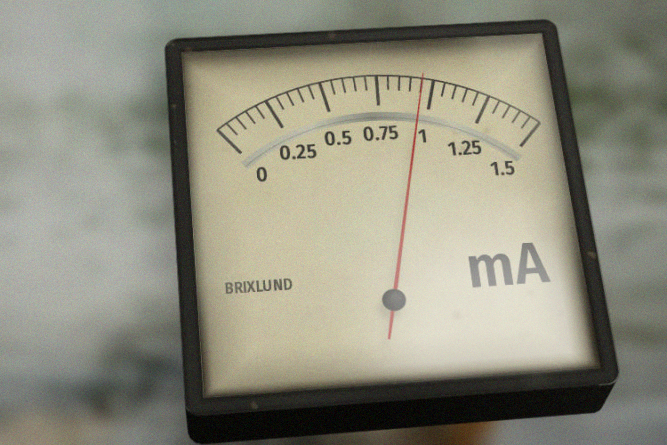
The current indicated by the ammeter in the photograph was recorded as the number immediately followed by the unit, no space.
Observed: 0.95mA
